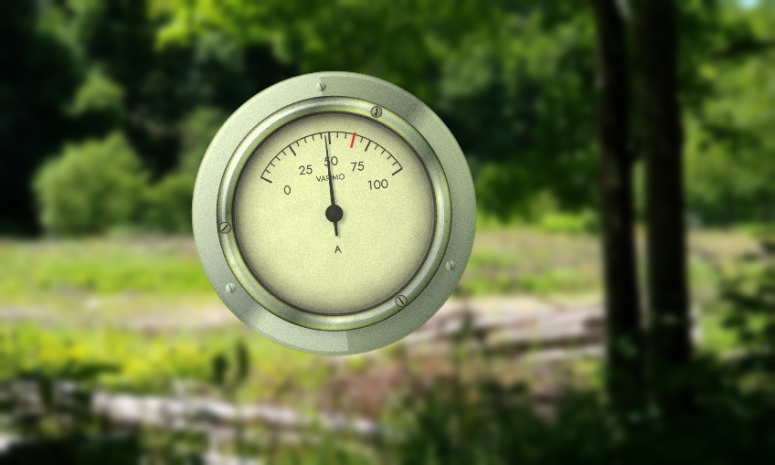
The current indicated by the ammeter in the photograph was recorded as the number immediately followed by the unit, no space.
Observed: 47.5A
